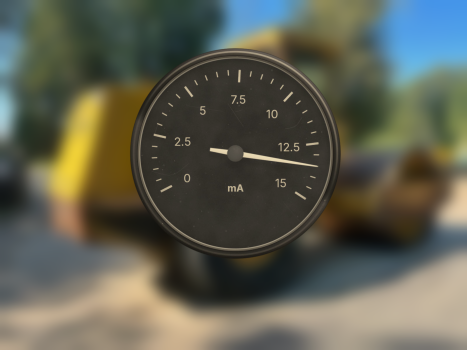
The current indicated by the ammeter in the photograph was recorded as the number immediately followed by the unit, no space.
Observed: 13.5mA
